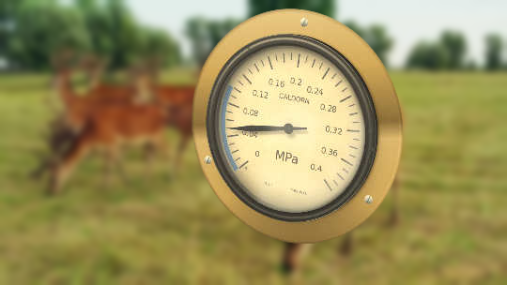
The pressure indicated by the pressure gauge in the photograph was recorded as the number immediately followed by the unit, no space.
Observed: 0.05MPa
